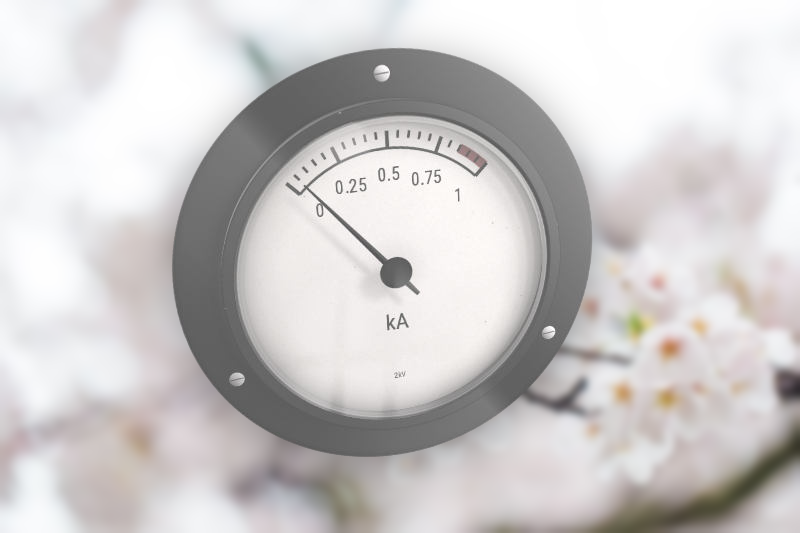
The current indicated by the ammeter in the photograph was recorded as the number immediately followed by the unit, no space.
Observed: 0.05kA
